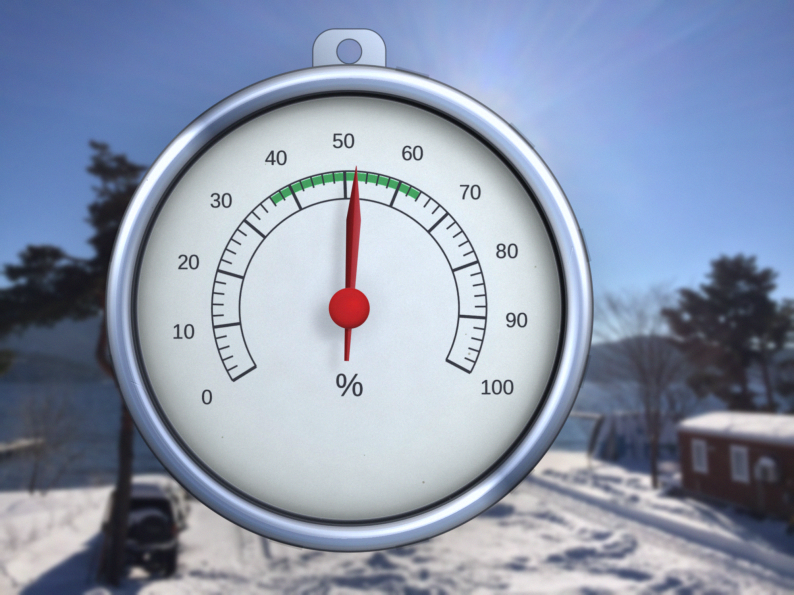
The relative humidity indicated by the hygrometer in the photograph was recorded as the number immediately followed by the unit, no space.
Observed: 52%
